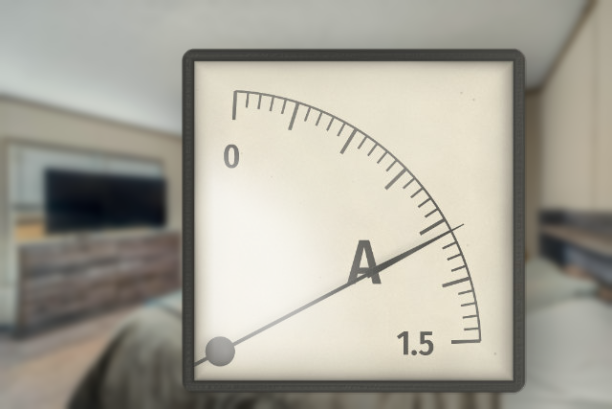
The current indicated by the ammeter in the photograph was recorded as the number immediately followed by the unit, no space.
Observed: 1.05A
